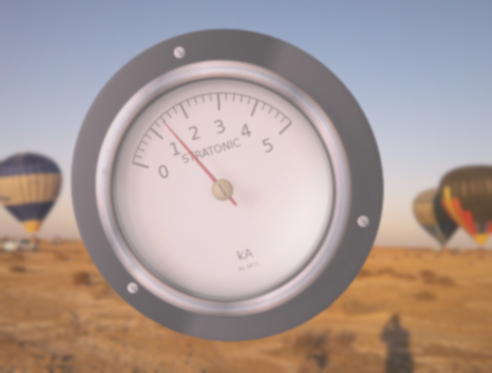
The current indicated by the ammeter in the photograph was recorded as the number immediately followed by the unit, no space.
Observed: 1.4kA
